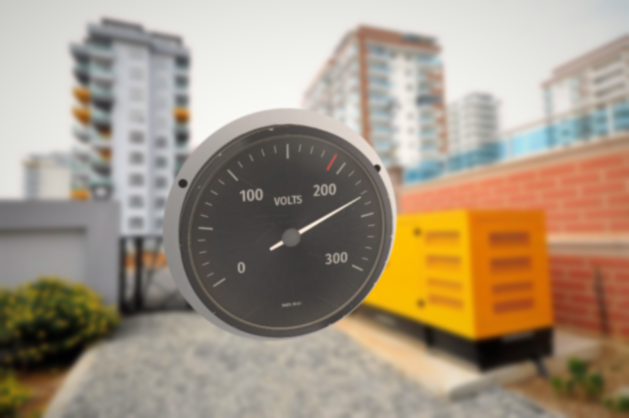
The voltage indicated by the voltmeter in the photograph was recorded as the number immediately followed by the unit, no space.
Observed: 230V
